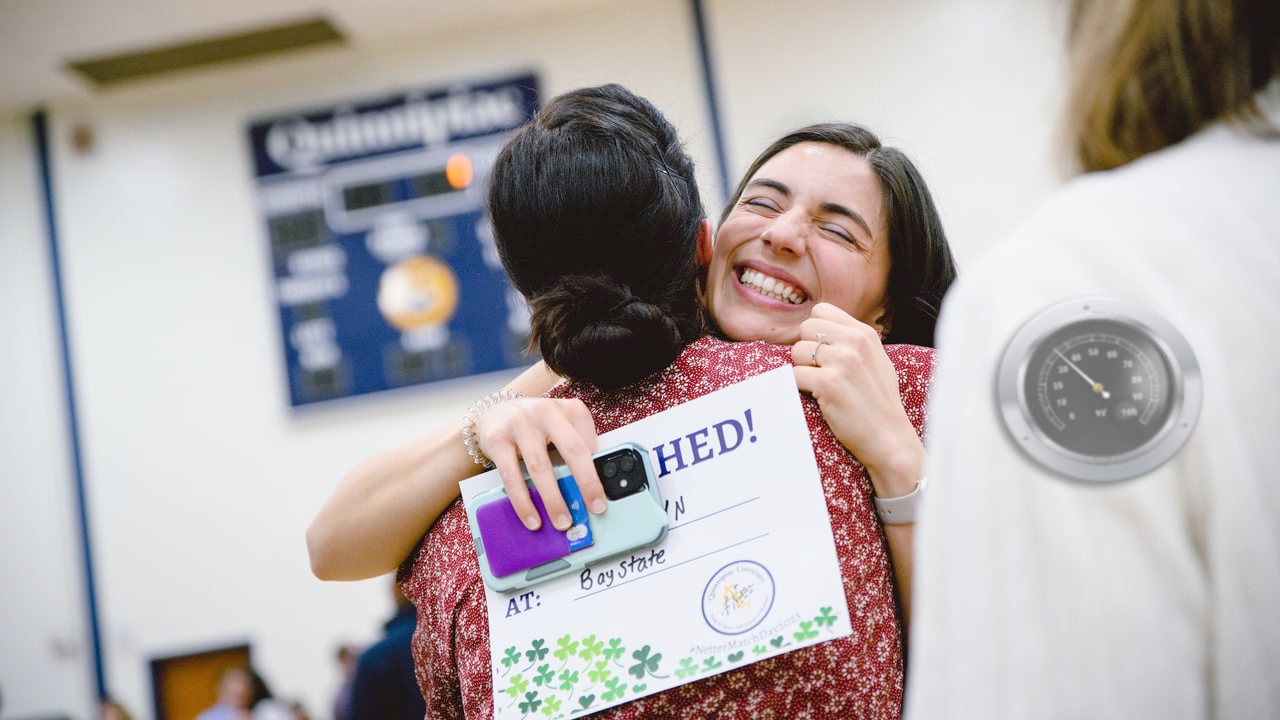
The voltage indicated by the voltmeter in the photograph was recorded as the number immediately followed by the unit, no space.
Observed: 35kV
